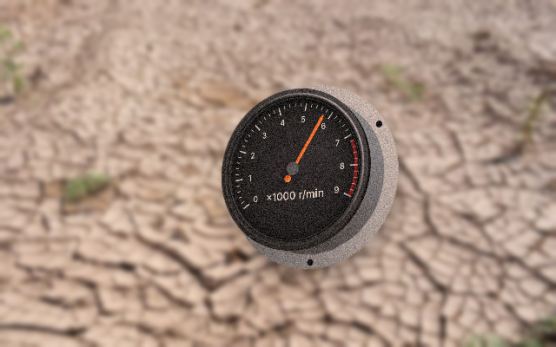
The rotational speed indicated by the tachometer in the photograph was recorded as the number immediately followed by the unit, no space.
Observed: 5800rpm
